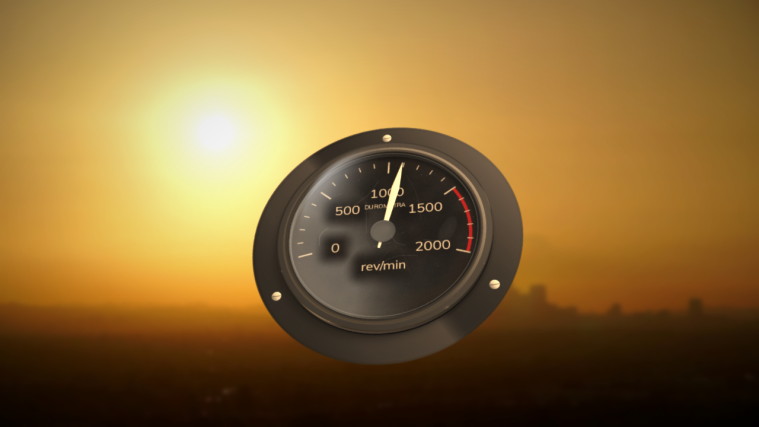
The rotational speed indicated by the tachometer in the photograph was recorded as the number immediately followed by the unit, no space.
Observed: 1100rpm
